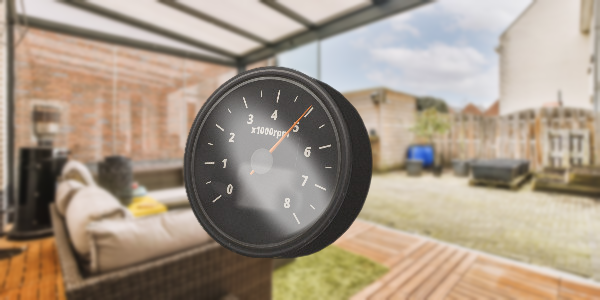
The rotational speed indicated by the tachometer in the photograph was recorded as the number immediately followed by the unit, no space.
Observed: 5000rpm
